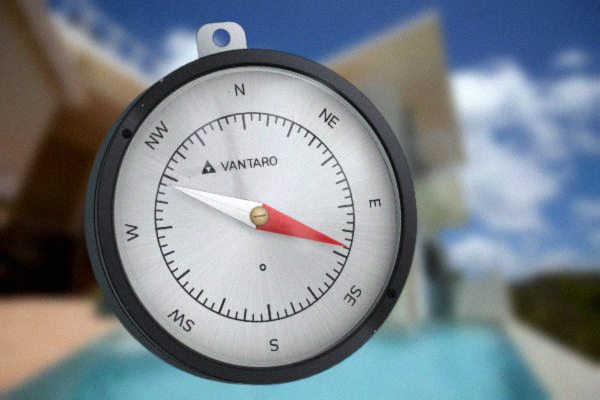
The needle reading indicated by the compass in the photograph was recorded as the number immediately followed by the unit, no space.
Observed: 115°
